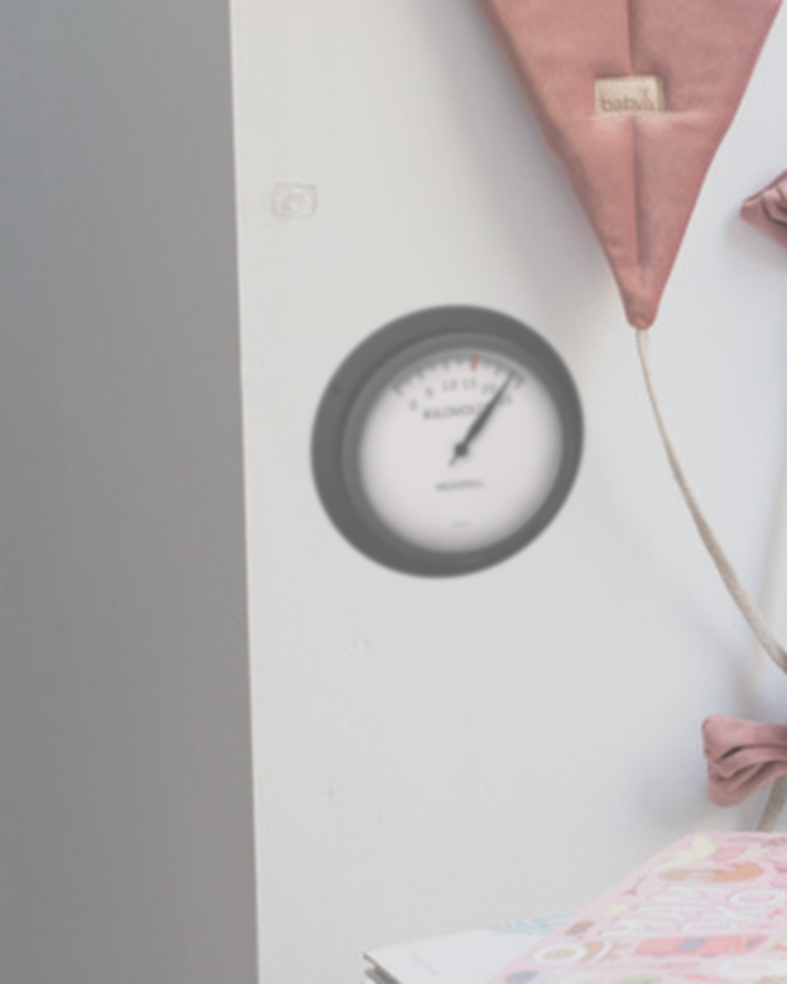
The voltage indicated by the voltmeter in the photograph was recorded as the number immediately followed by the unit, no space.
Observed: 22.5kV
